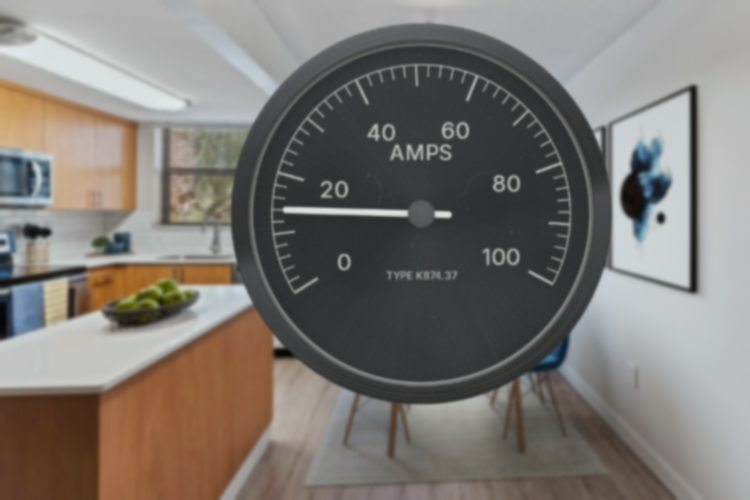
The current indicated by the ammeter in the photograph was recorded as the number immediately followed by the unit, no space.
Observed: 14A
